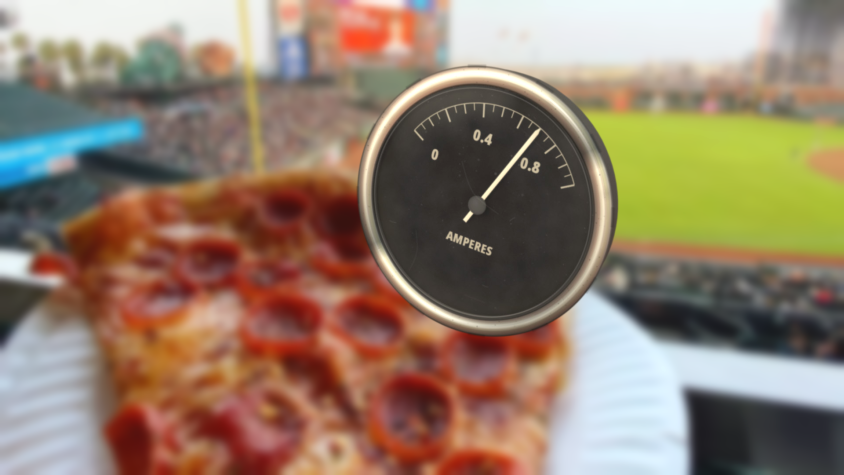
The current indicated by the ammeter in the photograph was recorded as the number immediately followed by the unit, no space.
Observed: 0.7A
